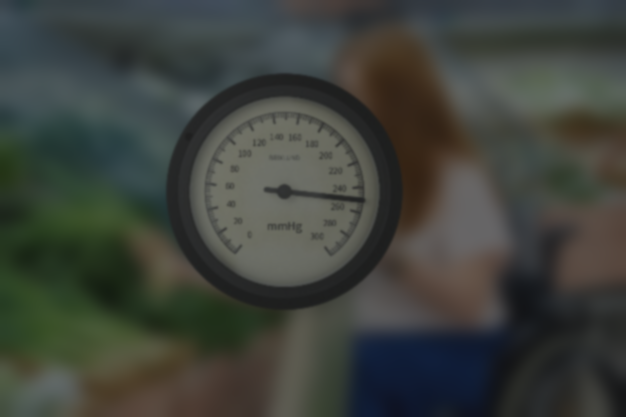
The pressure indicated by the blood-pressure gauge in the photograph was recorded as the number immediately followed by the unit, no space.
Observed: 250mmHg
